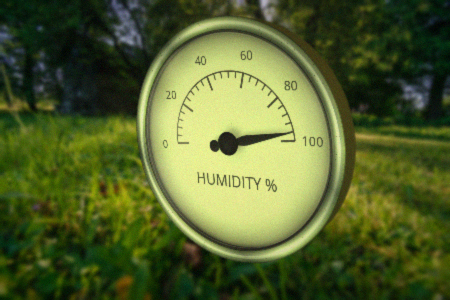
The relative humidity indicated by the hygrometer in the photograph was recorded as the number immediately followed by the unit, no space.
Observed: 96%
